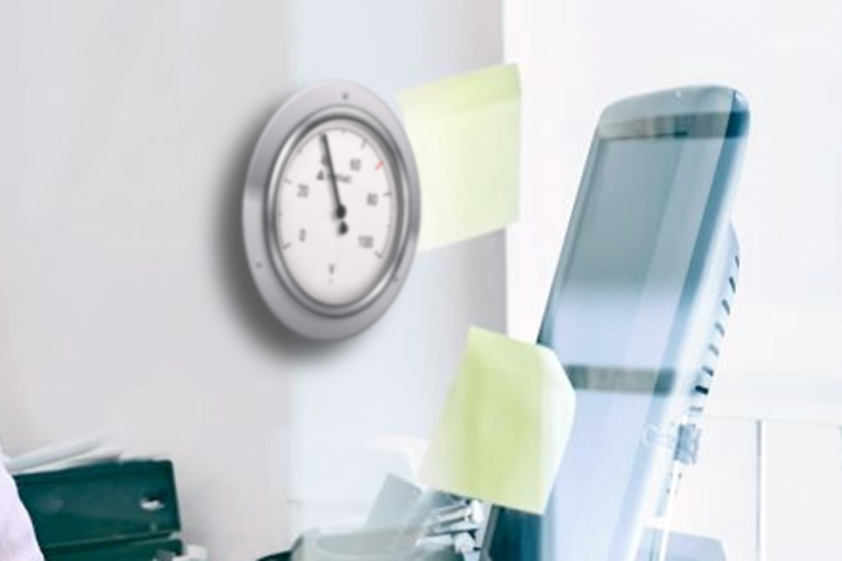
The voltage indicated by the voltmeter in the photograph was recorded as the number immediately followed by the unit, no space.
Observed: 40V
